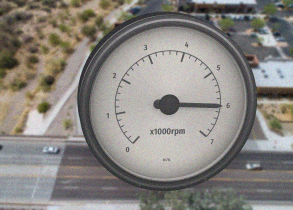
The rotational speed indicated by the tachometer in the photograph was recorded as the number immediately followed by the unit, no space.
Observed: 6000rpm
